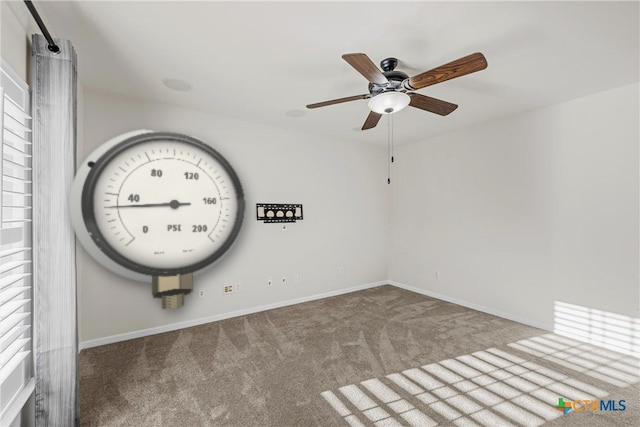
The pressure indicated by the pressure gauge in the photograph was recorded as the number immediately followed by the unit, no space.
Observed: 30psi
